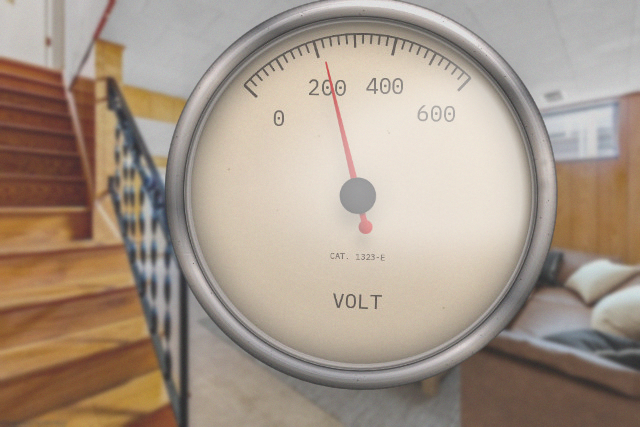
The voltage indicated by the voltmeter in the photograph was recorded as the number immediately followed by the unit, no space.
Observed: 220V
